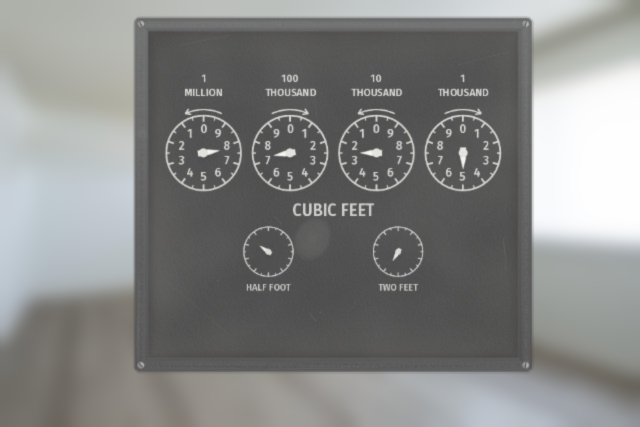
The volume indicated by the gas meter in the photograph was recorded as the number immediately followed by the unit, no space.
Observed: 772500ft³
